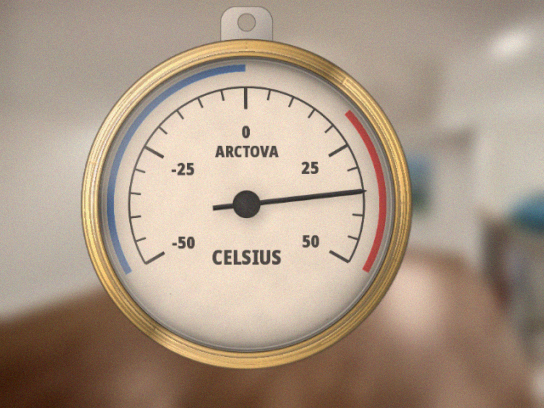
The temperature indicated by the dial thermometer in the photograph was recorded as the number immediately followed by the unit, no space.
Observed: 35°C
